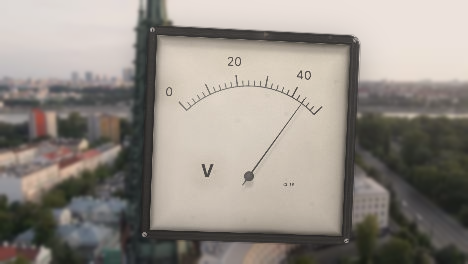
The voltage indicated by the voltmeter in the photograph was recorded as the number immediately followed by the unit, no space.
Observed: 44V
